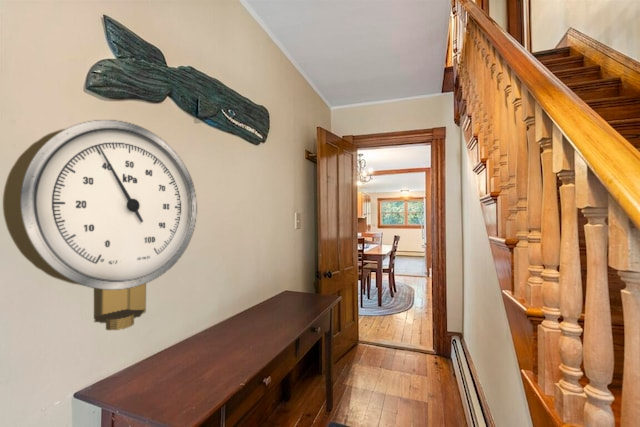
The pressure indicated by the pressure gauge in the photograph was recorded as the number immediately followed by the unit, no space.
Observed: 40kPa
